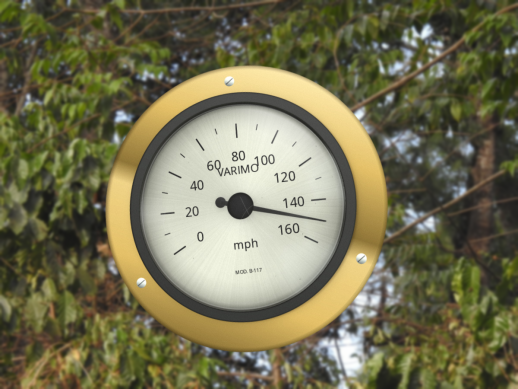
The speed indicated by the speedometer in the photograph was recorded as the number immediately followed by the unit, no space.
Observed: 150mph
